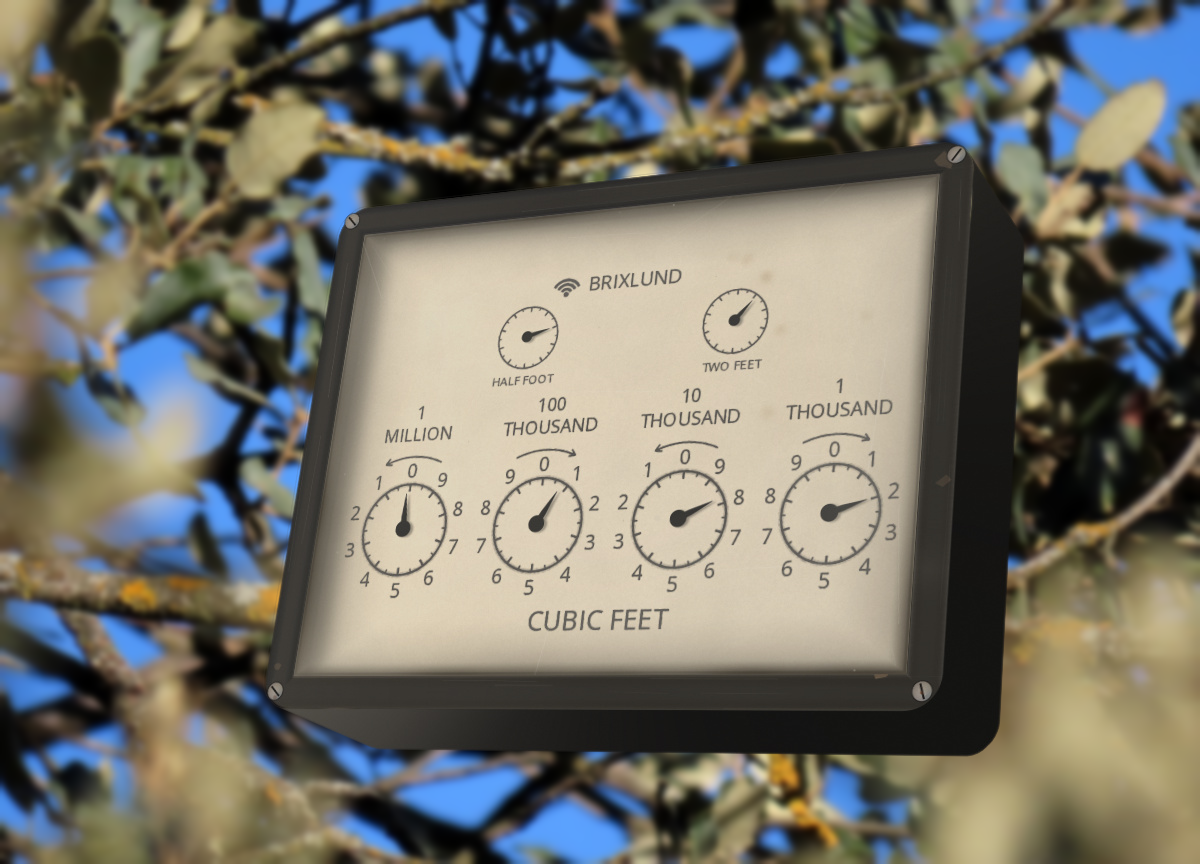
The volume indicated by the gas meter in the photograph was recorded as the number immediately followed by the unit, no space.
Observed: 8200ft³
